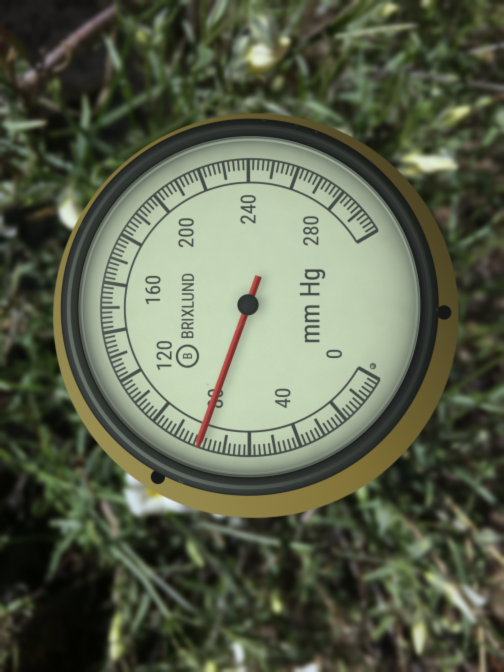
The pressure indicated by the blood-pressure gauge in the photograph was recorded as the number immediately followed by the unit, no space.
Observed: 80mmHg
